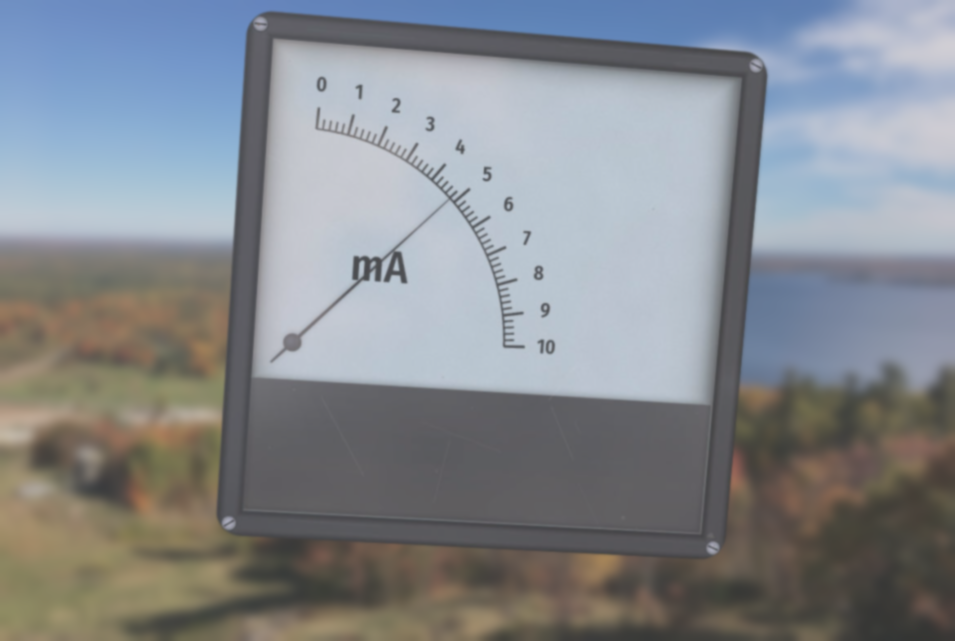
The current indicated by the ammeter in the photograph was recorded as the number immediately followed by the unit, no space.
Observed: 4.8mA
